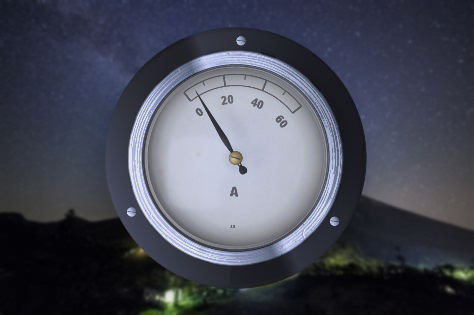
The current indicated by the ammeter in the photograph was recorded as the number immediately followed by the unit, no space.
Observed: 5A
